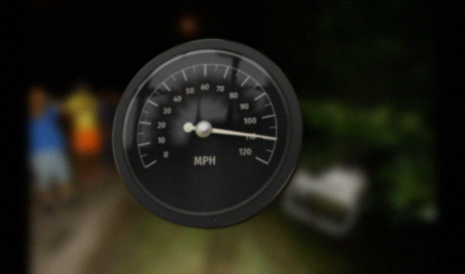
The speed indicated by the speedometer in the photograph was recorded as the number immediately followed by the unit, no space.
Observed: 110mph
